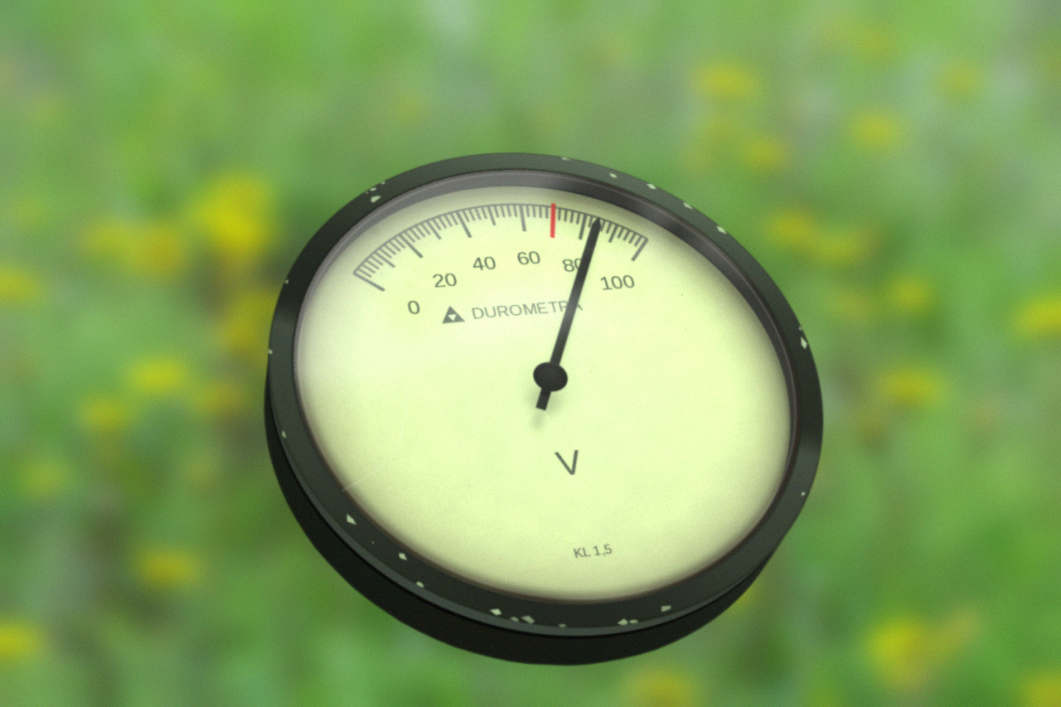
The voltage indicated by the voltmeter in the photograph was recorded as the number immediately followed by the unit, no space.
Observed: 84V
